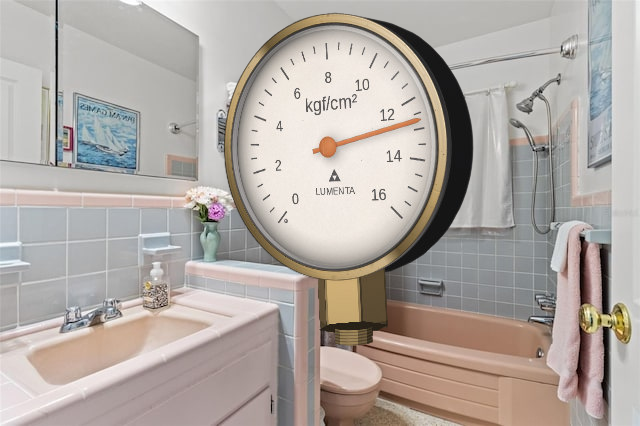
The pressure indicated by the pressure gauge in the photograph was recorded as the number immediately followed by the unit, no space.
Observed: 12.75kg/cm²
